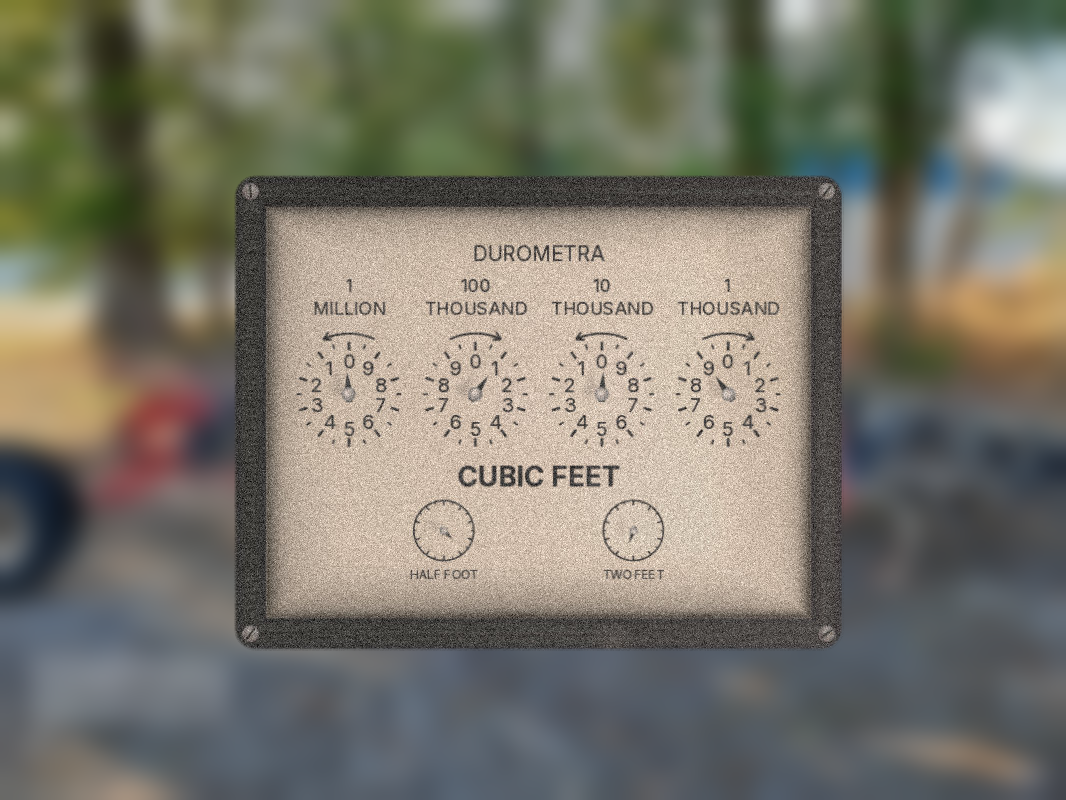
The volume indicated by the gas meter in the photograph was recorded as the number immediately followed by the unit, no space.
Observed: 9900ft³
